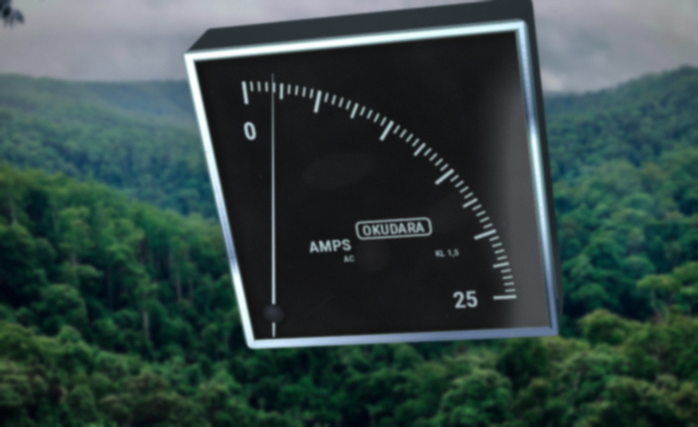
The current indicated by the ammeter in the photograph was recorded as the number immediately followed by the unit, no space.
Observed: 2A
